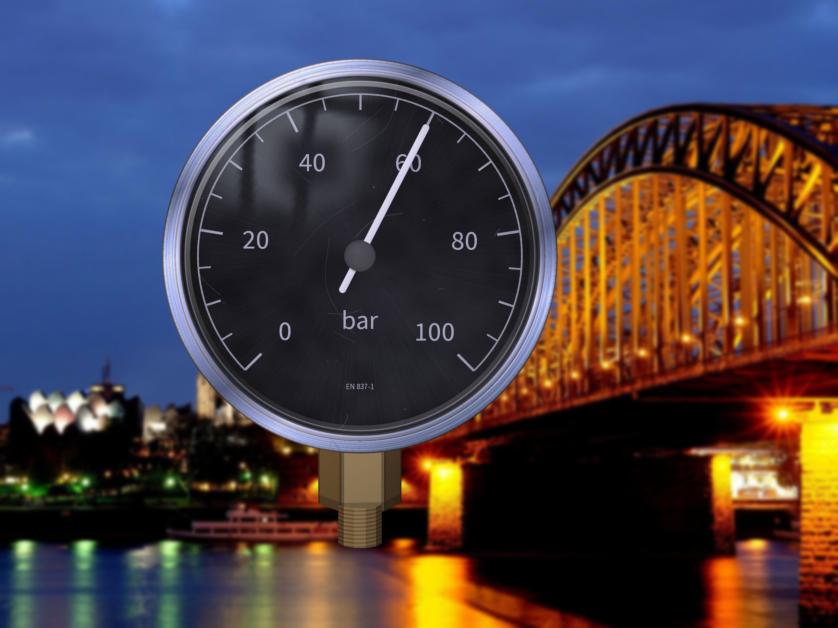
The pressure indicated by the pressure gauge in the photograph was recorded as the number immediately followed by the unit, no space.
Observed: 60bar
